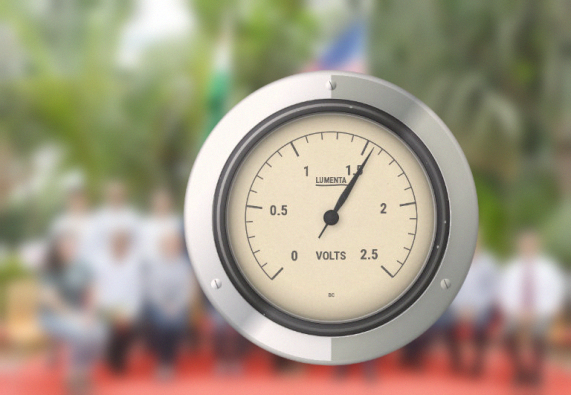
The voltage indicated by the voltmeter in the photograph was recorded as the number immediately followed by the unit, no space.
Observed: 1.55V
